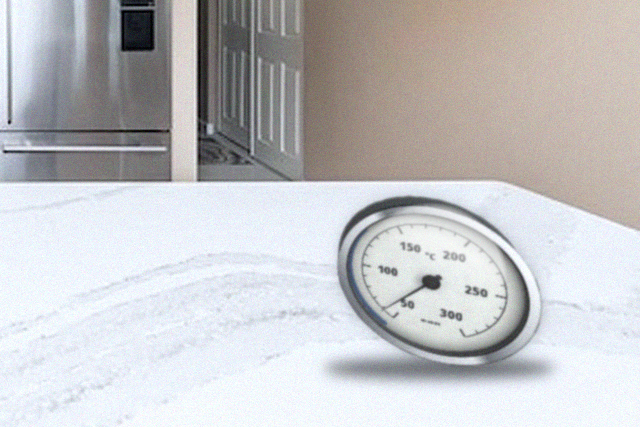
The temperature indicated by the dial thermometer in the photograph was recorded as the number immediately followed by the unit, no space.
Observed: 60°C
